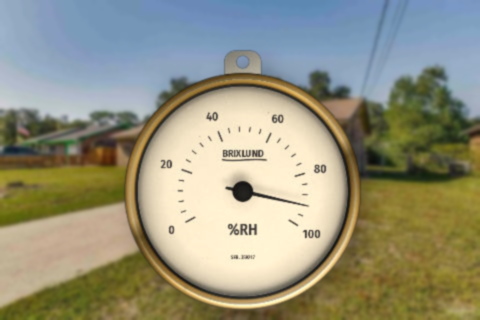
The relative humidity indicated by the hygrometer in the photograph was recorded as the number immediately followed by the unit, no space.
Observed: 92%
